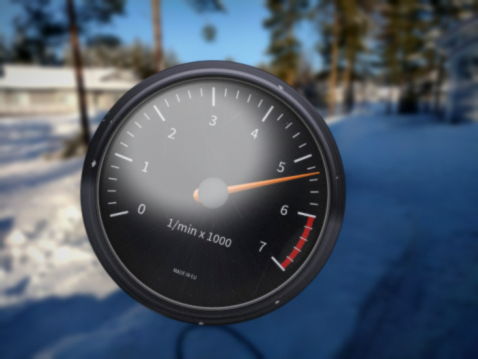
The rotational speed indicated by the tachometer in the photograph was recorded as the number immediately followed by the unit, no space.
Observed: 5300rpm
